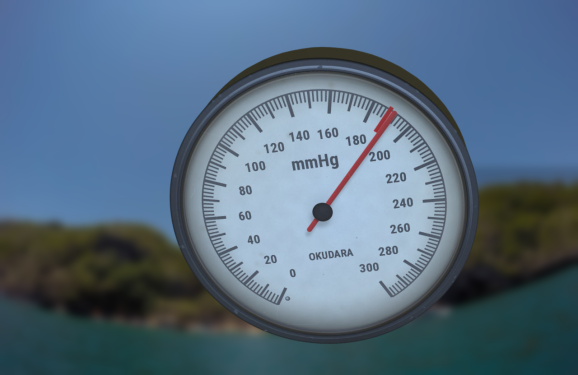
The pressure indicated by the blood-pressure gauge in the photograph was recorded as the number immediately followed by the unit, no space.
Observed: 190mmHg
